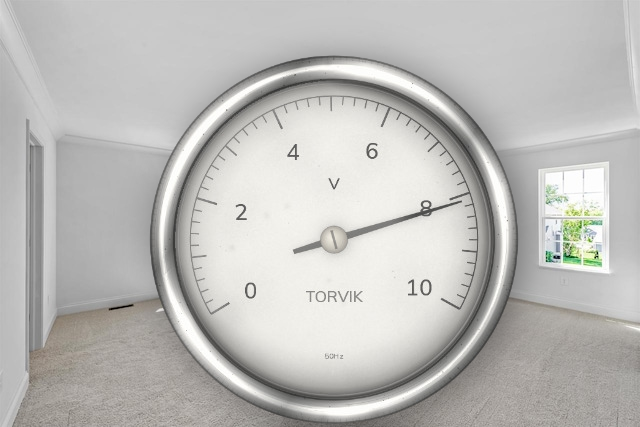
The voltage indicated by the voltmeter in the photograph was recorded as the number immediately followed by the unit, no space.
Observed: 8.1V
